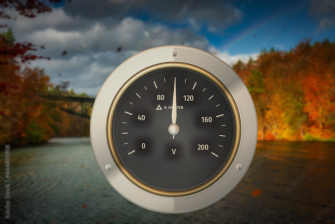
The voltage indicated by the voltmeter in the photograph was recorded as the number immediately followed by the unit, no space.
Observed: 100V
